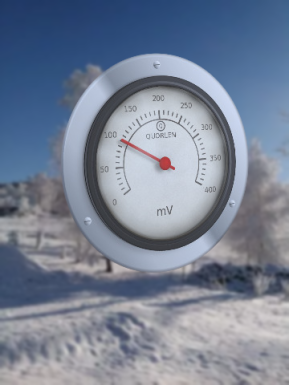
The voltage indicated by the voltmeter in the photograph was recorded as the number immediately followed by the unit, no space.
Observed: 100mV
